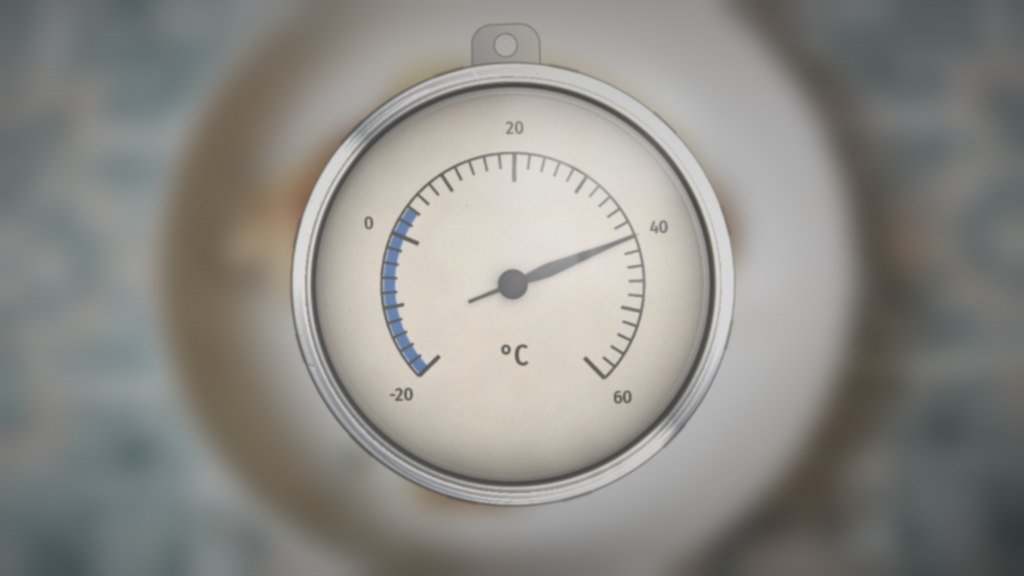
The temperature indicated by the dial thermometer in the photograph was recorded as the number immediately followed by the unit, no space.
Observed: 40°C
